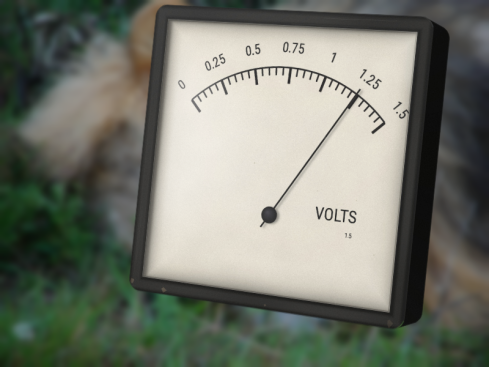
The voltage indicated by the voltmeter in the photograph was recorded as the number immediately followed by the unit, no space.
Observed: 1.25V
